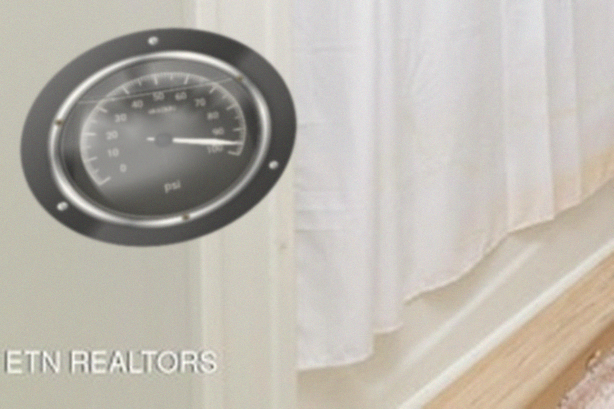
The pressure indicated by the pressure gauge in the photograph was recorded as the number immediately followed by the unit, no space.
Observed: 95psi
